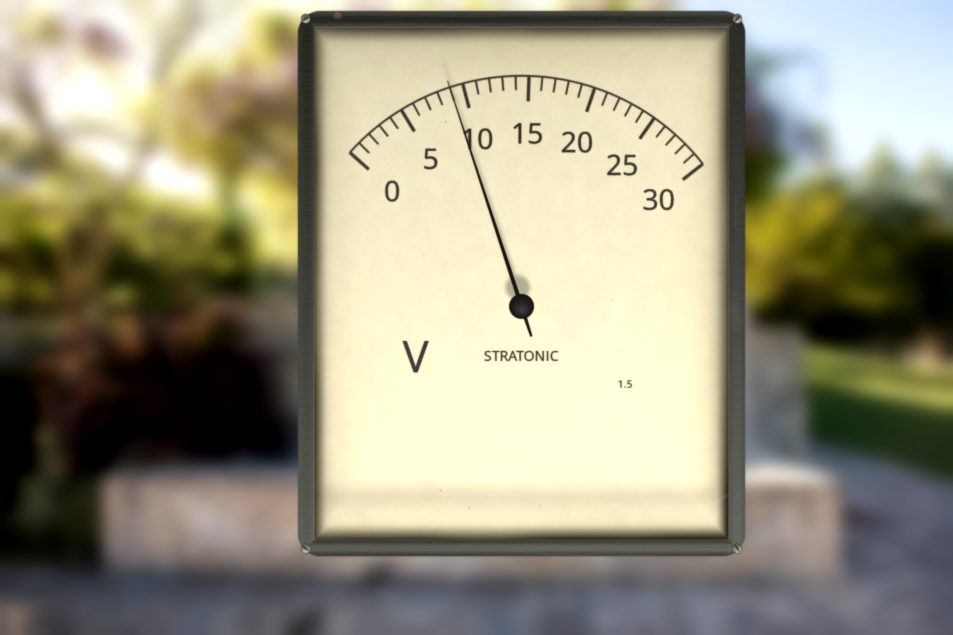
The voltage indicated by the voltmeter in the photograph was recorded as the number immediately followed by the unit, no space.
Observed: 9V
